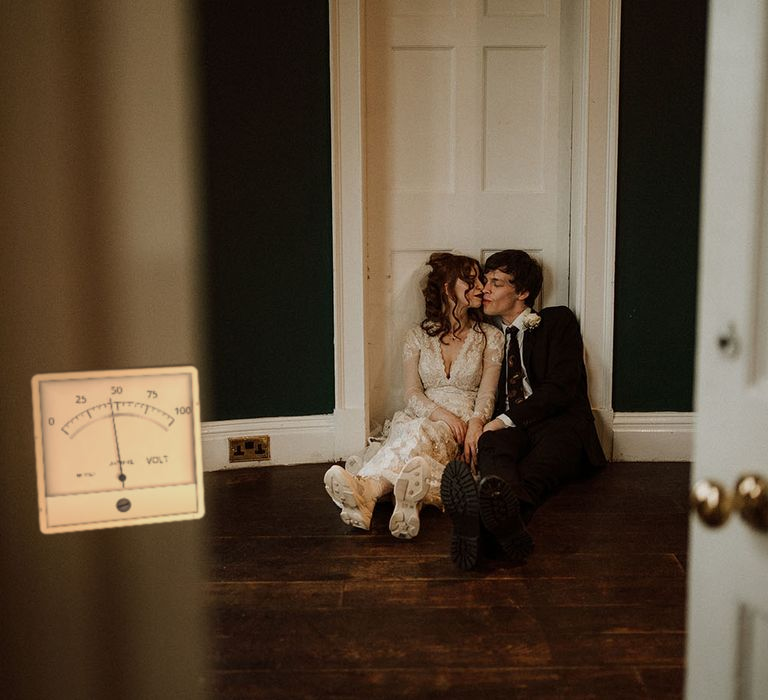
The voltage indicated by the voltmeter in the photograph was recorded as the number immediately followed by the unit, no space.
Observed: 45V
